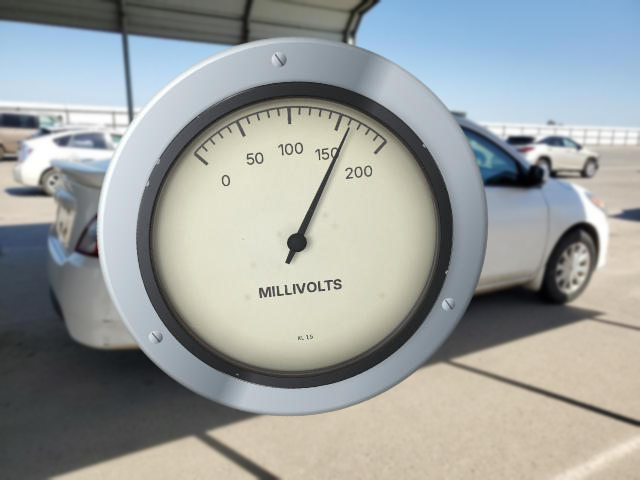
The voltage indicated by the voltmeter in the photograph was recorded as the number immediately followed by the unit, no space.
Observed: 160mV
